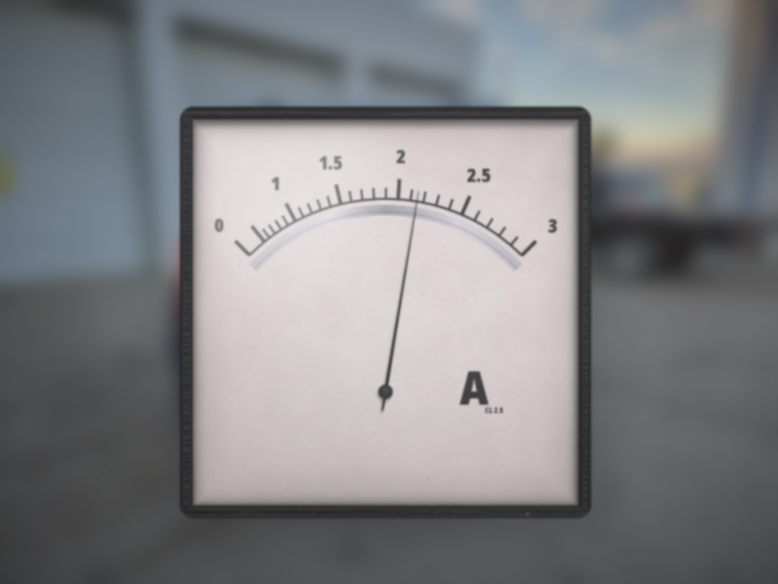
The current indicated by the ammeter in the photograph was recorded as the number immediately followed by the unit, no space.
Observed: 2.15A
